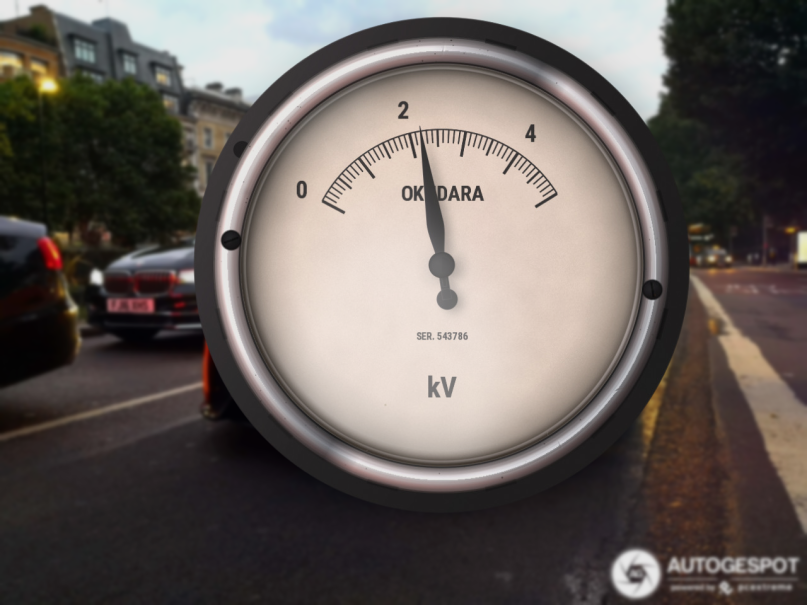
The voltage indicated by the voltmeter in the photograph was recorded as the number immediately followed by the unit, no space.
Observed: 2.2kV
